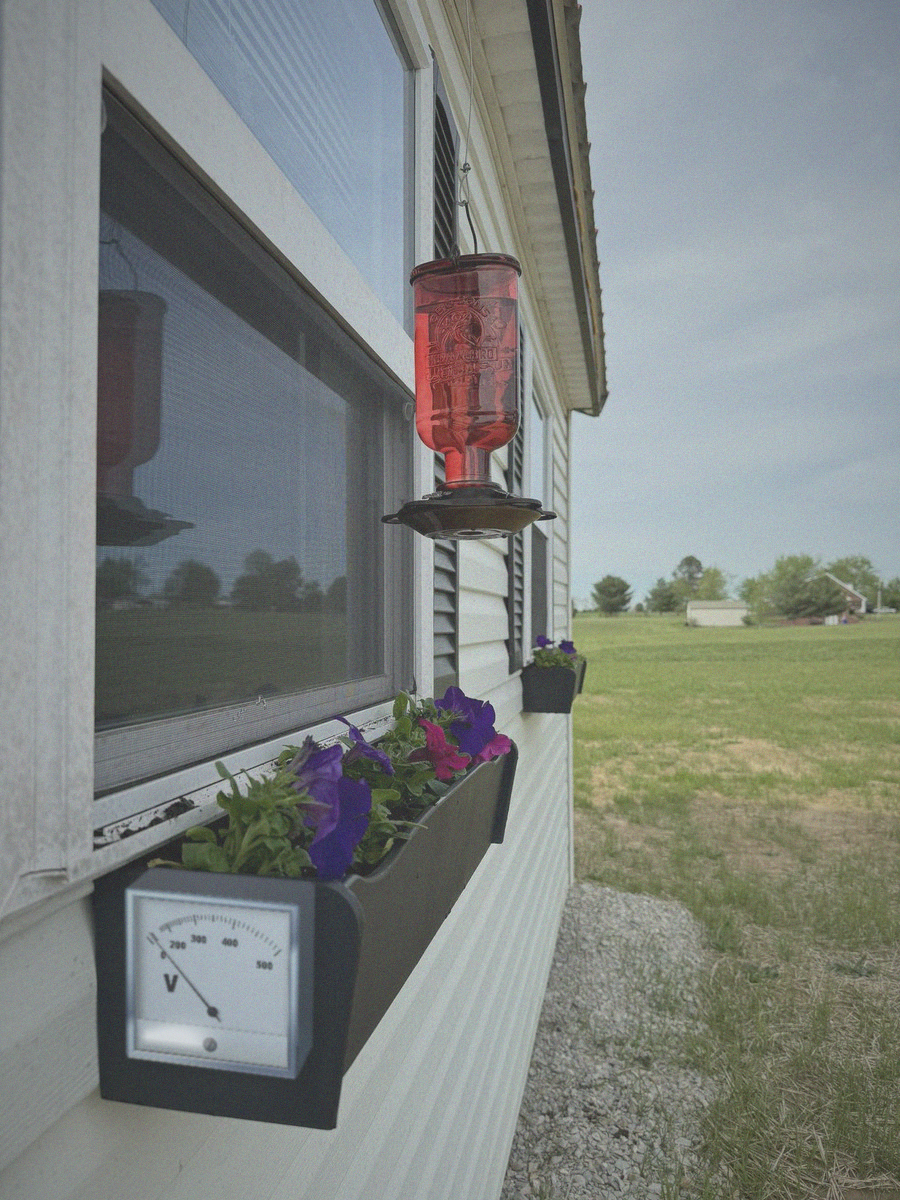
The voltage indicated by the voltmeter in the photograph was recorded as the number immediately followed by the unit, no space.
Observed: 100V
